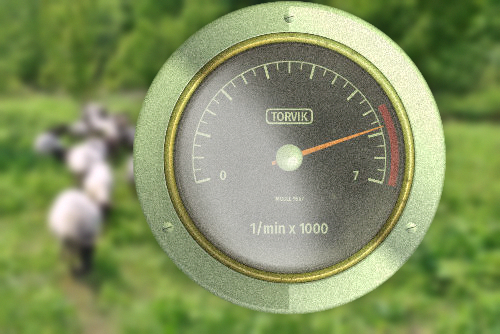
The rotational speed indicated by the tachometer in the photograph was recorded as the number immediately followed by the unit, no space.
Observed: 5875rpm
